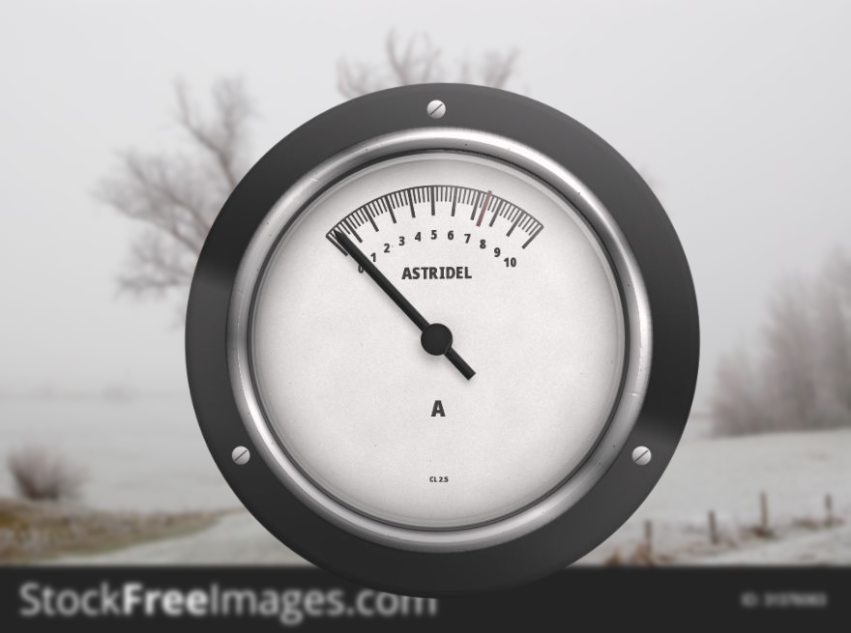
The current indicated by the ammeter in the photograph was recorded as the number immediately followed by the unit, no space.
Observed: 0.4A
